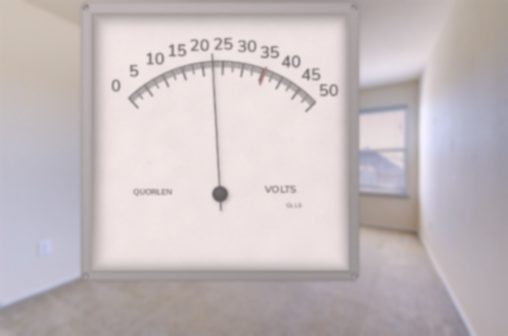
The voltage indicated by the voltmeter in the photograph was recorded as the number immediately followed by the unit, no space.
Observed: 22.5V
